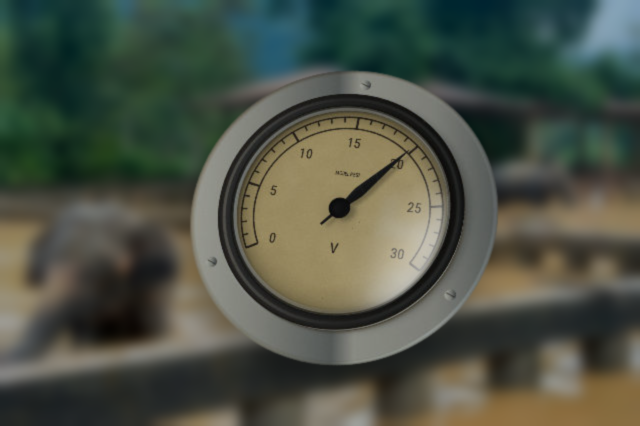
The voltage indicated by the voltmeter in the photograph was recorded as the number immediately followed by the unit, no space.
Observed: 20V
